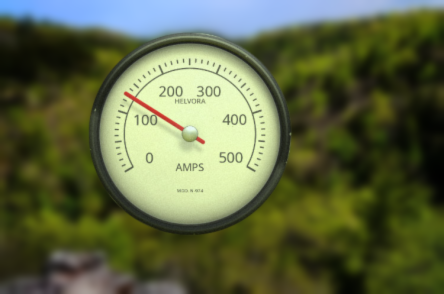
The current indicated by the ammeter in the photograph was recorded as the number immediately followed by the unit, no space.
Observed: 130A
